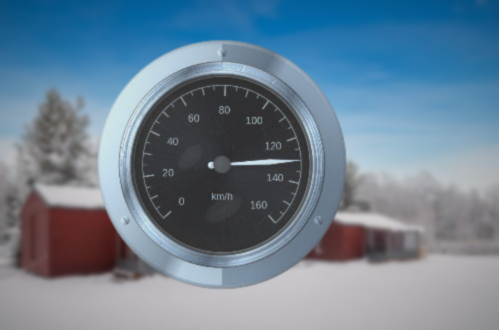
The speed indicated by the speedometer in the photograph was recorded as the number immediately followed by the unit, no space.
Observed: 130km/h
